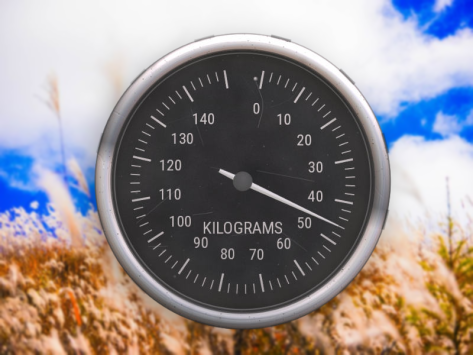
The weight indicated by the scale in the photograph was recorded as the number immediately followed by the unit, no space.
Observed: 46kg
